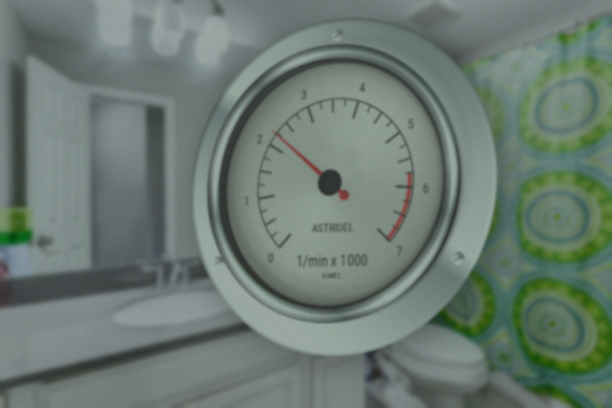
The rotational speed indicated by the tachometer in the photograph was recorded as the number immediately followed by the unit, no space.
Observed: 2250rpm
